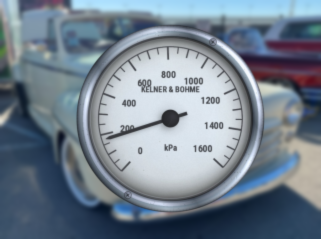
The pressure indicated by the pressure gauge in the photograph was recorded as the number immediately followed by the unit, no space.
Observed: 175kPa
